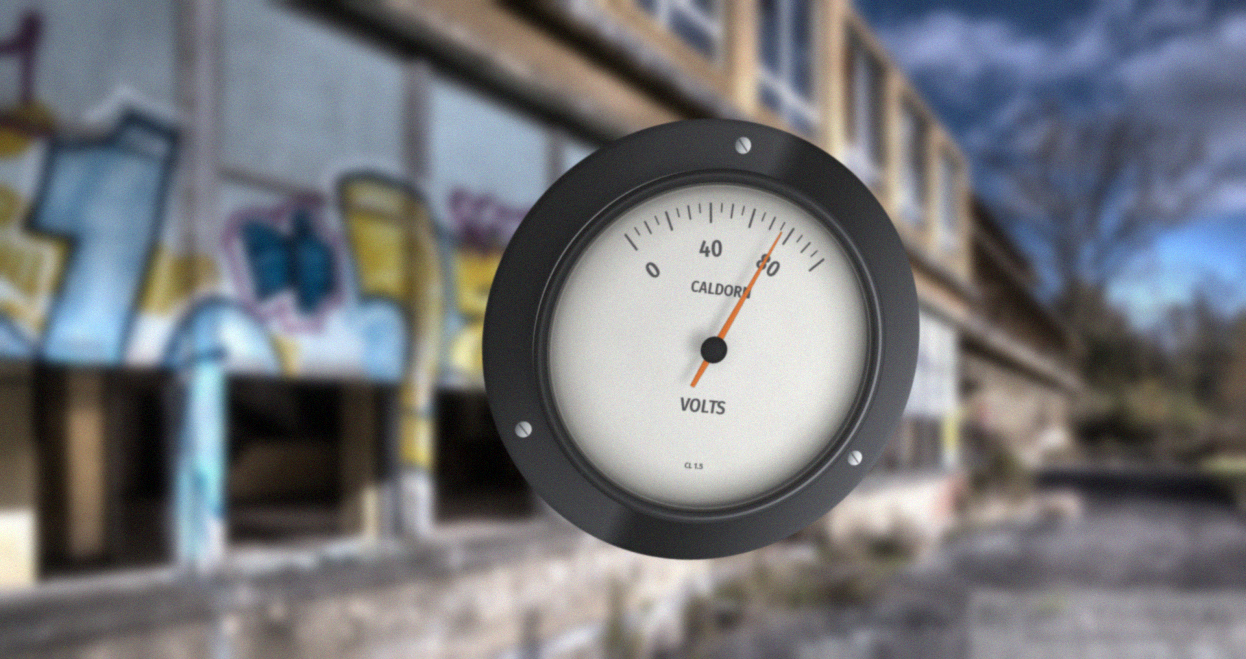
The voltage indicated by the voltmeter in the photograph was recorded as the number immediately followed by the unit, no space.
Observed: 75V
